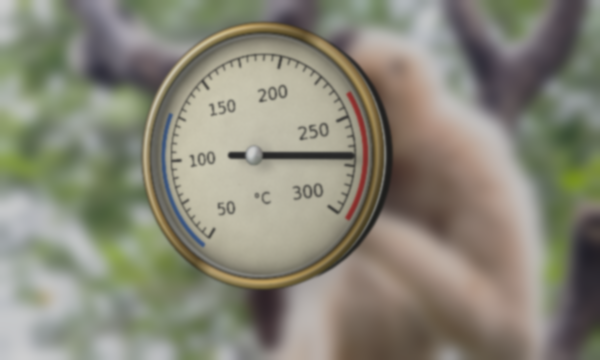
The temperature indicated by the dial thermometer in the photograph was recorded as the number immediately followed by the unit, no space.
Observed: 270°C
